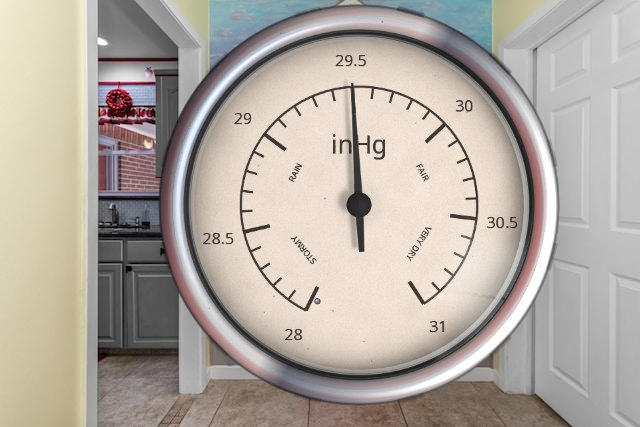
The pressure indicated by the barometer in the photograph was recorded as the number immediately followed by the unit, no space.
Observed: 29.5inHg
